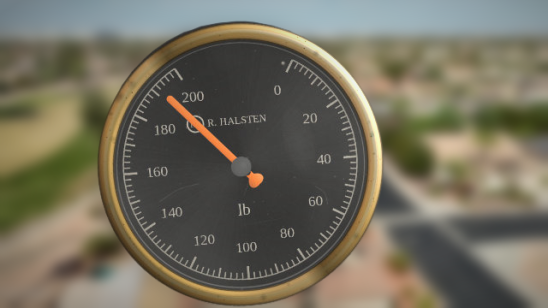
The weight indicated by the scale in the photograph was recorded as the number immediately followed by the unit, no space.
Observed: 192lb
